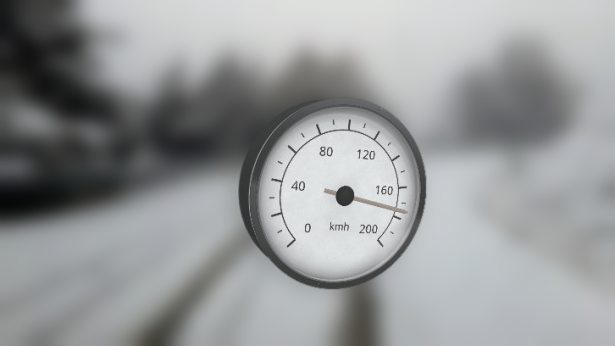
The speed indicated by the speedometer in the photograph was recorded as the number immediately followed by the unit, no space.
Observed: 175km/h
